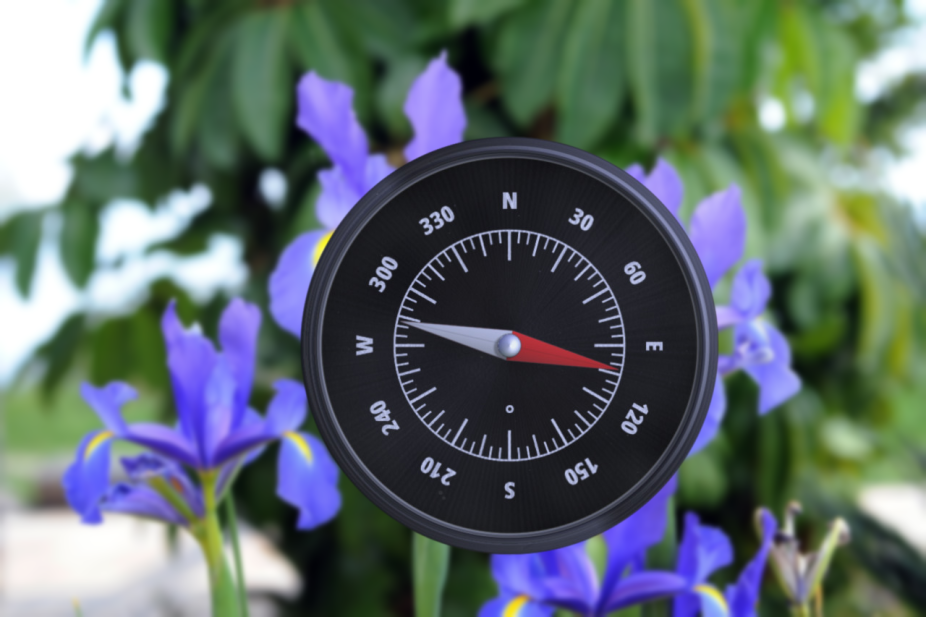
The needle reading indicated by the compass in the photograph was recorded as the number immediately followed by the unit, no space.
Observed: 102.5°
